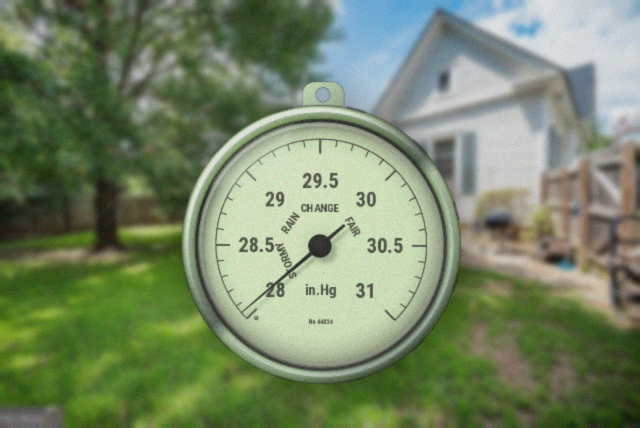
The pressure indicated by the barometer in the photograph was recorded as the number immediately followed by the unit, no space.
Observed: 28.05inHg
